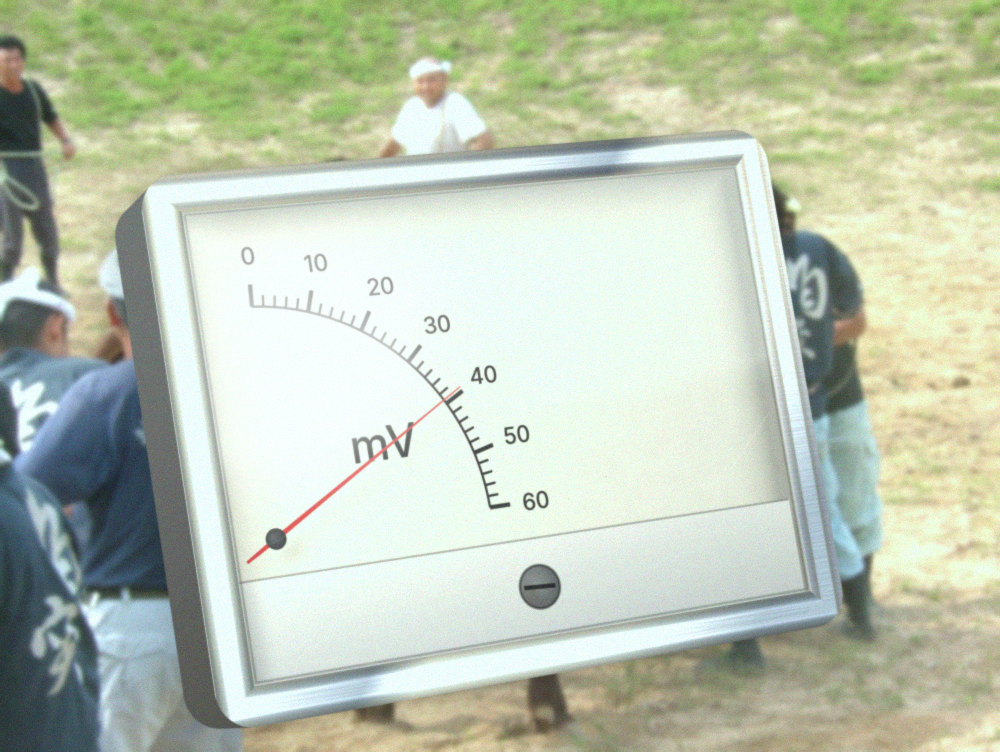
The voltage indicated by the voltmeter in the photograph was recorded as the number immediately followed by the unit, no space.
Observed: 39mV
